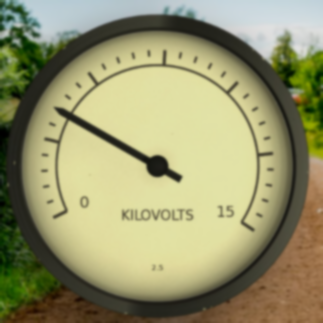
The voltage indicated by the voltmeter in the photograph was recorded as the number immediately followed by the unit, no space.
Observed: 3.5kV
